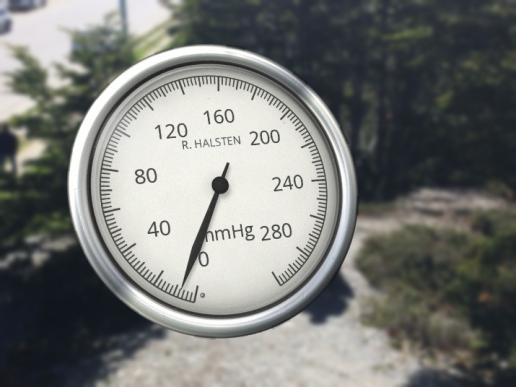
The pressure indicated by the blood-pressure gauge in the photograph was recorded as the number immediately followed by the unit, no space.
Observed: 8mmHg
